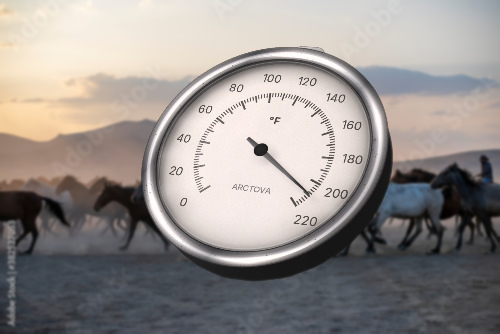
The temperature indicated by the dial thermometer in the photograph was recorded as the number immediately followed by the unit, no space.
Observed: 210°F
